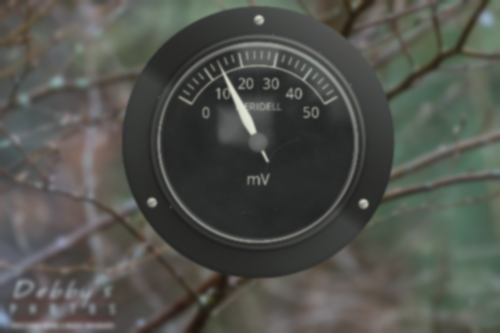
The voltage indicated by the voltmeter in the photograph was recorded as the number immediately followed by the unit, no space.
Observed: 14mV
